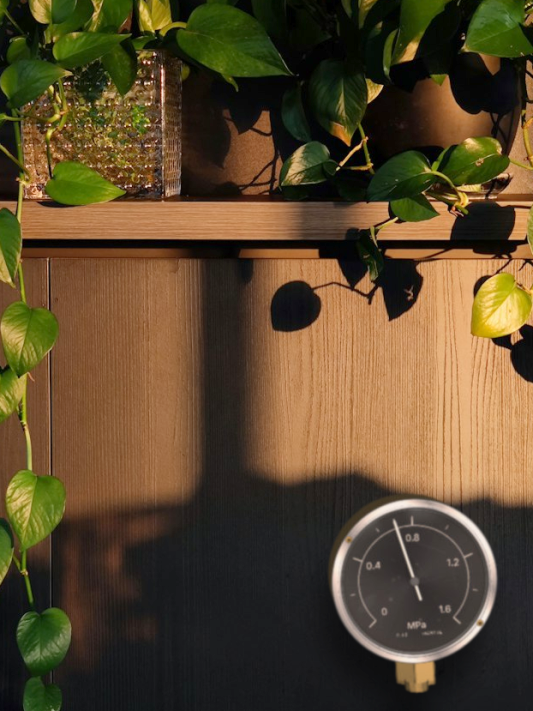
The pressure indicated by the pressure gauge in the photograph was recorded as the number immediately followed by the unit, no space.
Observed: 0.7MPa
